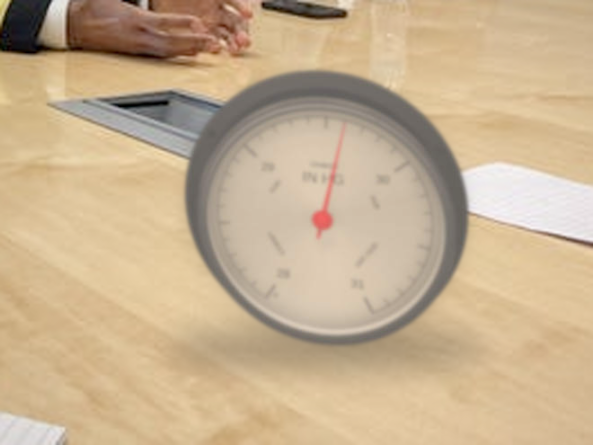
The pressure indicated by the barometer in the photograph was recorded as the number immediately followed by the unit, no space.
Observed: 29.6inHg
